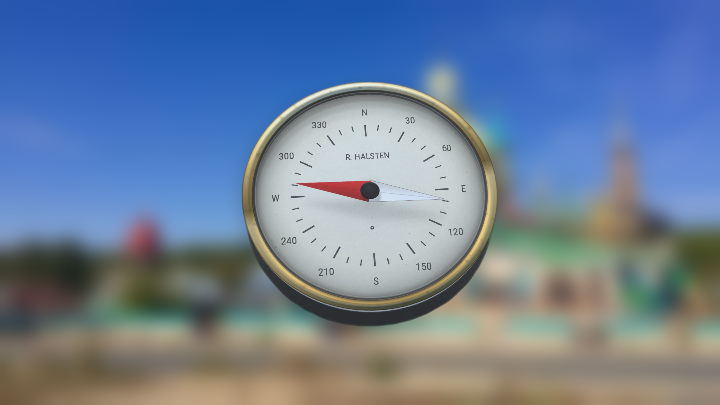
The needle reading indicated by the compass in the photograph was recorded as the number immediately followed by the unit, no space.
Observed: 280°
